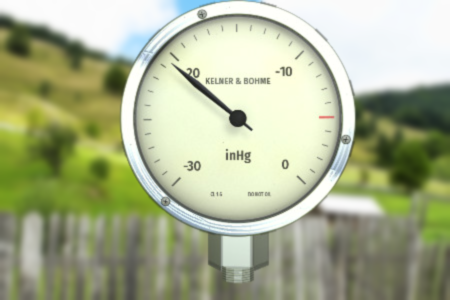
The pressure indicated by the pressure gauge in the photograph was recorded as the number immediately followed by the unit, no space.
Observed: -20.5inHg
